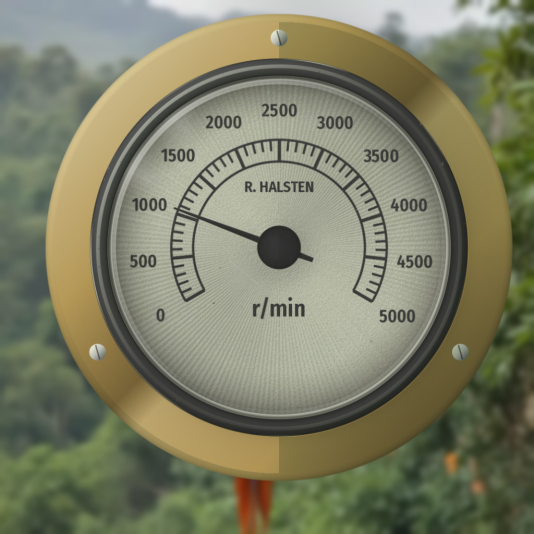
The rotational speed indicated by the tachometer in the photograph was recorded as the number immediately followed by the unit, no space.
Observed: 1050rpm
